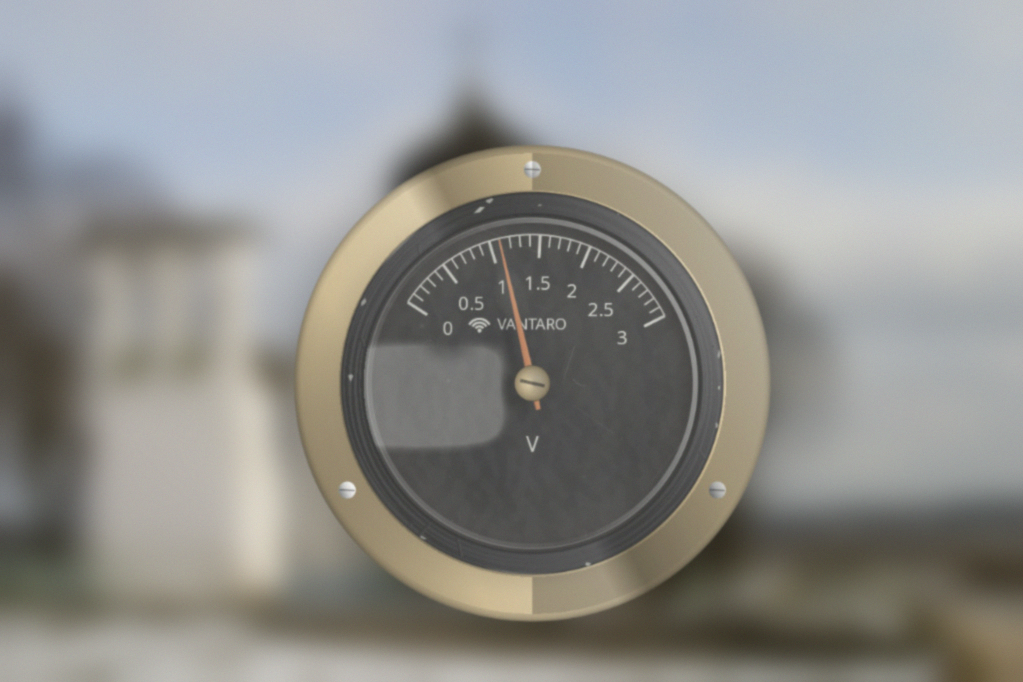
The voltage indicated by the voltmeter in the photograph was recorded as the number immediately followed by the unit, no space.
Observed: 1.1V
